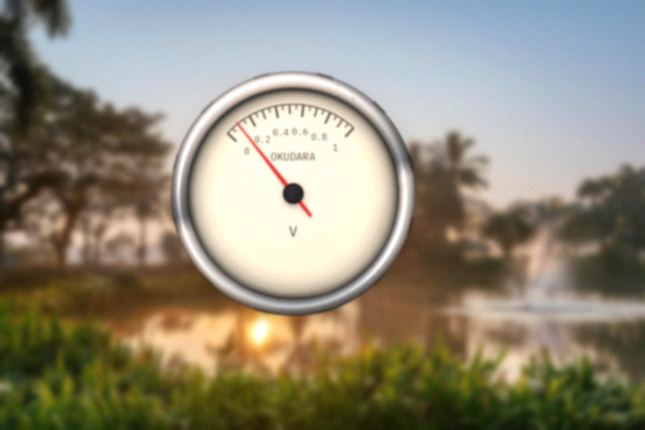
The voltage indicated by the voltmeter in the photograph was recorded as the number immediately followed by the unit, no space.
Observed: 0.1V
